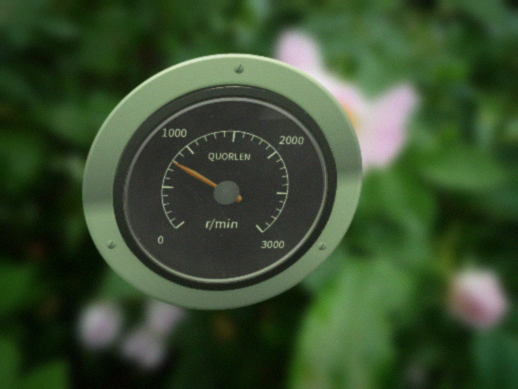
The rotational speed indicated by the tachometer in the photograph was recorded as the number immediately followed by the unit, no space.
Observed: 800rpm
